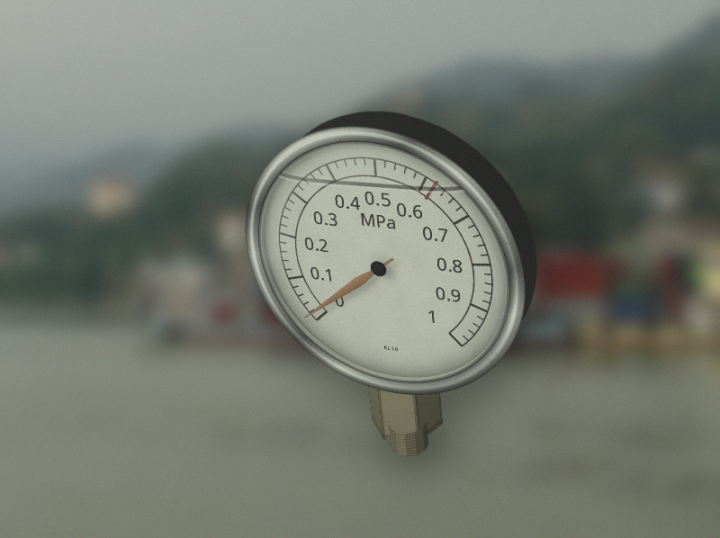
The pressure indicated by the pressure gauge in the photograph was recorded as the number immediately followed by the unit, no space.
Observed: 0.02MPa
